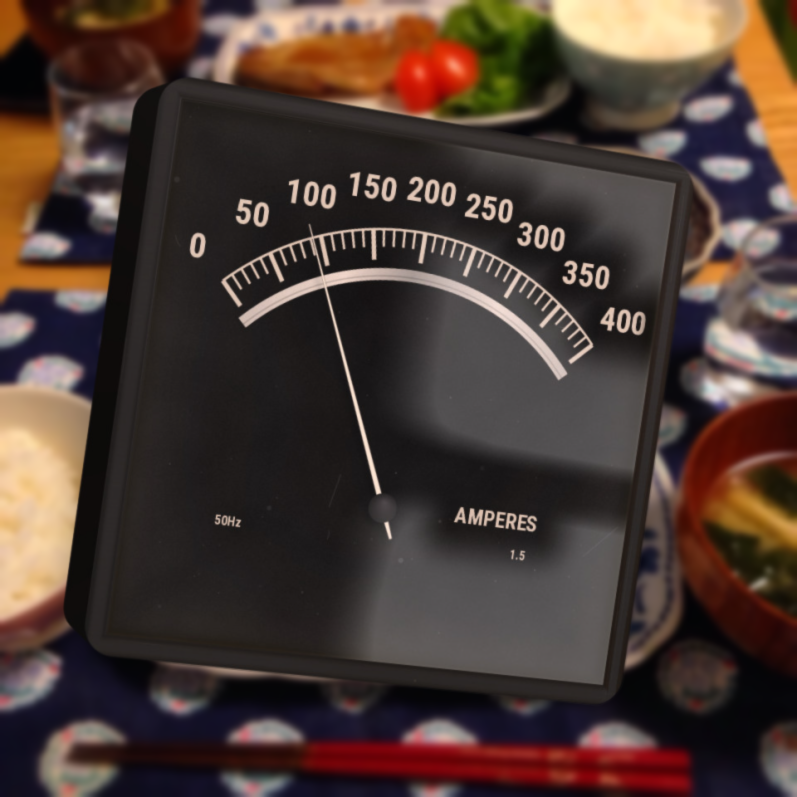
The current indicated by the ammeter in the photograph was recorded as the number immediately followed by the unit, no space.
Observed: 90A
